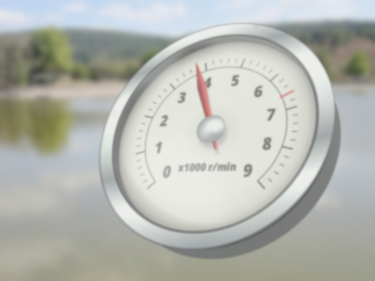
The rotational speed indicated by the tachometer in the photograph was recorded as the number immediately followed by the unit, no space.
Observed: 3800rpm
